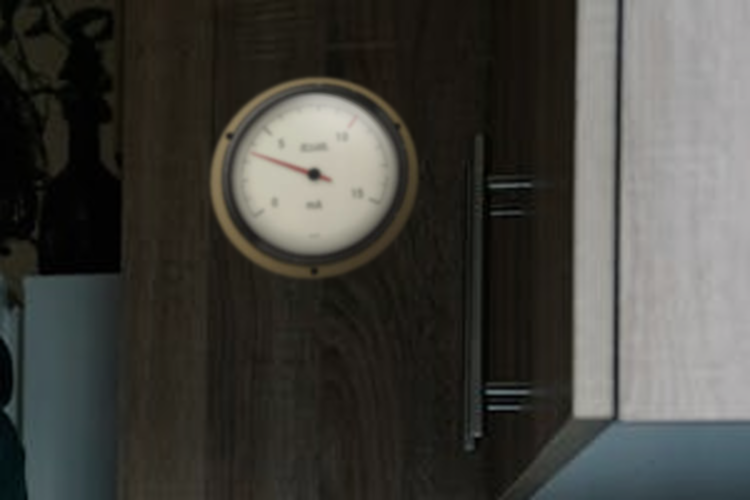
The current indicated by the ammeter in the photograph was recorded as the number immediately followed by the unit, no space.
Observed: 3.5mA
